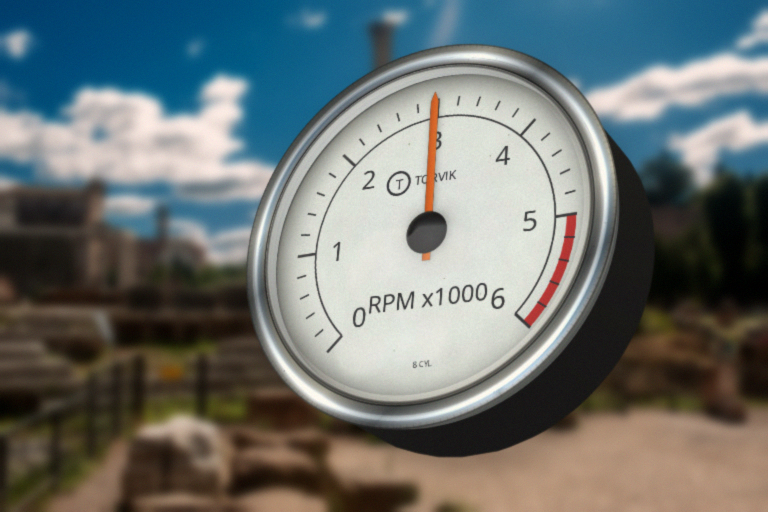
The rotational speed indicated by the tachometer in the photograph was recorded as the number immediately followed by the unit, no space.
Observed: 3000rpm
